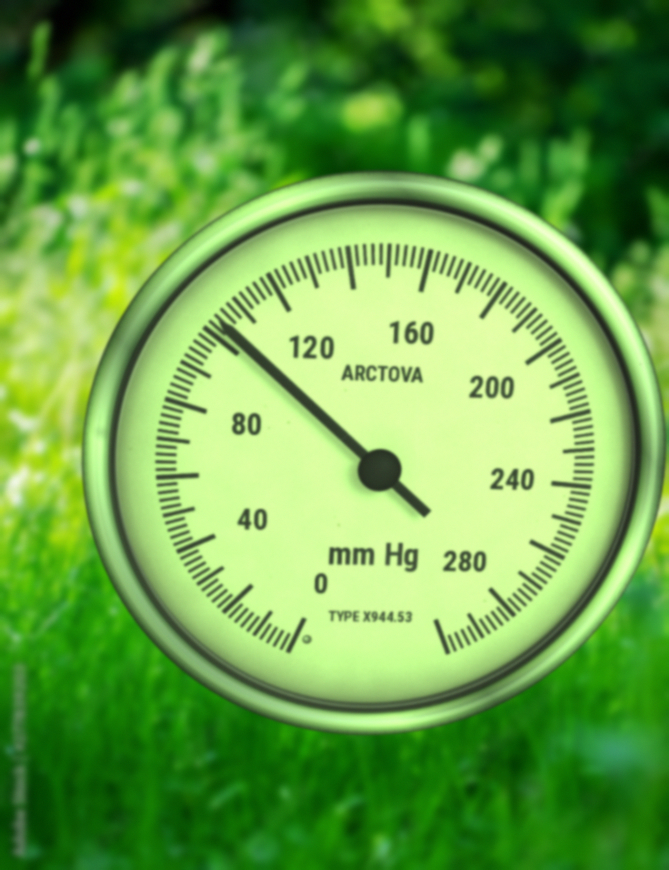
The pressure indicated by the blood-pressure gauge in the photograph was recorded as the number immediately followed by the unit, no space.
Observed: 104mmHg
